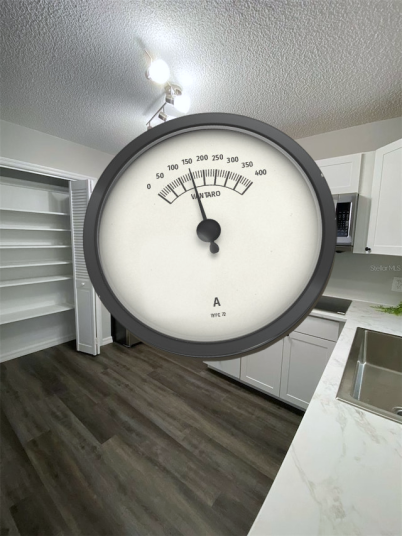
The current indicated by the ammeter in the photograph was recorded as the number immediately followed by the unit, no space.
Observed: 150A
